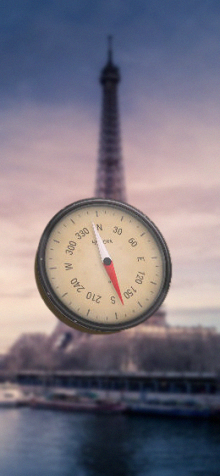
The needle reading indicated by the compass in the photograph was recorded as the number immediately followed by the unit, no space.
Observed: 170°
